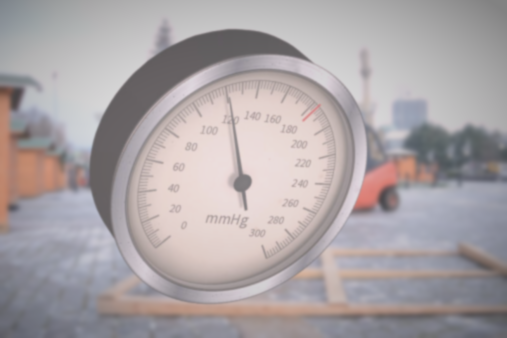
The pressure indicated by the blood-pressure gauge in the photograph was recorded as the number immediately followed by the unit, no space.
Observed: 120mmHg
